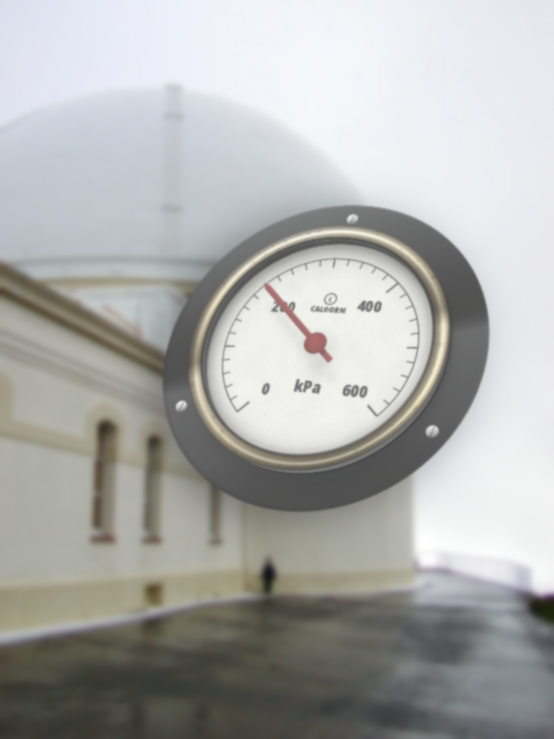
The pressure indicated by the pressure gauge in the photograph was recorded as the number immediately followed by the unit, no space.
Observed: 200kPa
